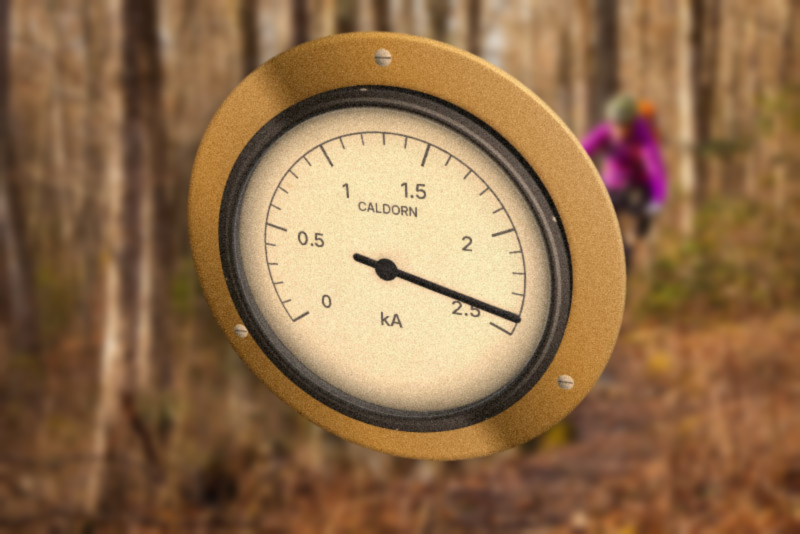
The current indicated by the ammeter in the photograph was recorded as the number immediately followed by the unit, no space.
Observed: 2.4kA
